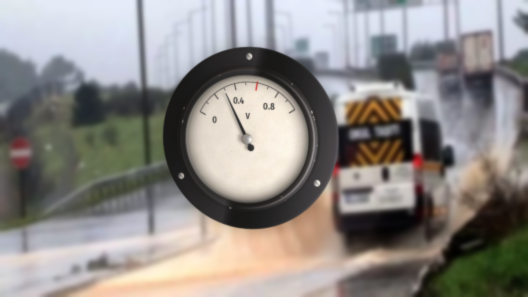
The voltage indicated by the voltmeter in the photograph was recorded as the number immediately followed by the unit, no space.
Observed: 0.3V
